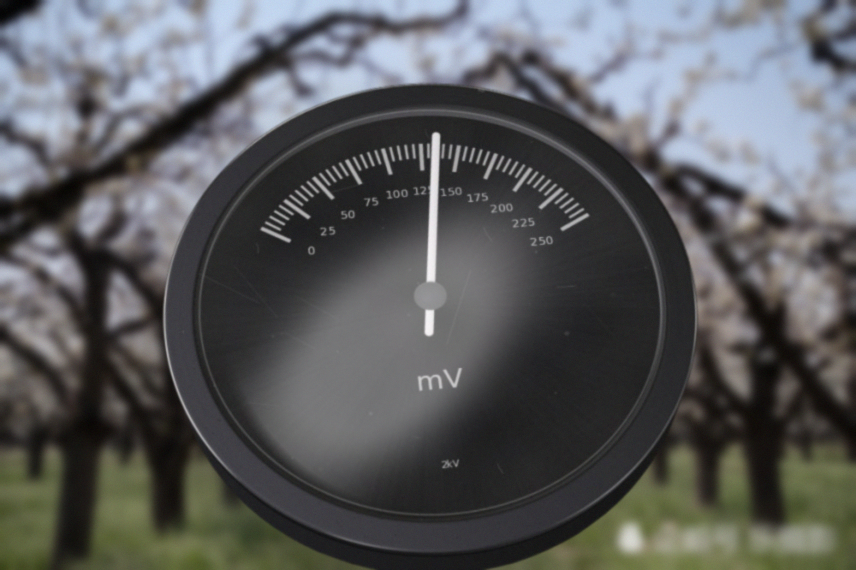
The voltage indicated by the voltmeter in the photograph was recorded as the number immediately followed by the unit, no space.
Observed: 135mV
